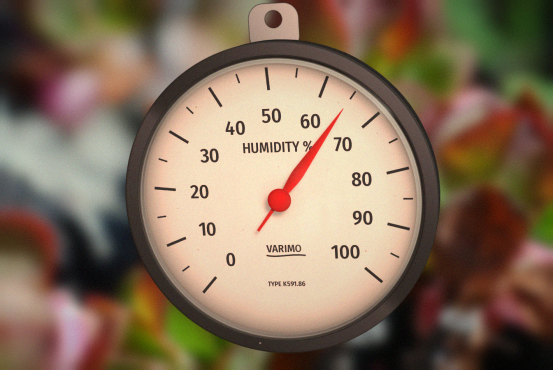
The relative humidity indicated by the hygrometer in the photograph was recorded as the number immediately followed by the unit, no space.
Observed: 65%
